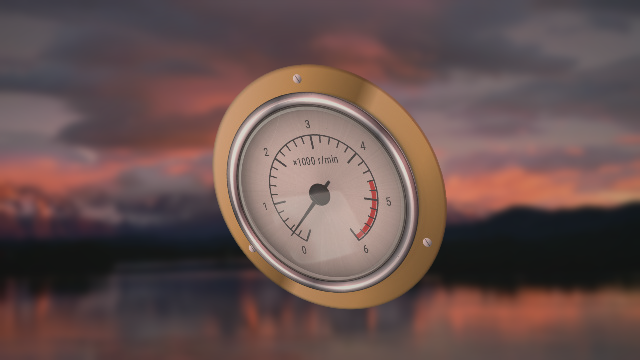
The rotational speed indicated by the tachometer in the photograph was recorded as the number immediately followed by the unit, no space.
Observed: 300rpm
